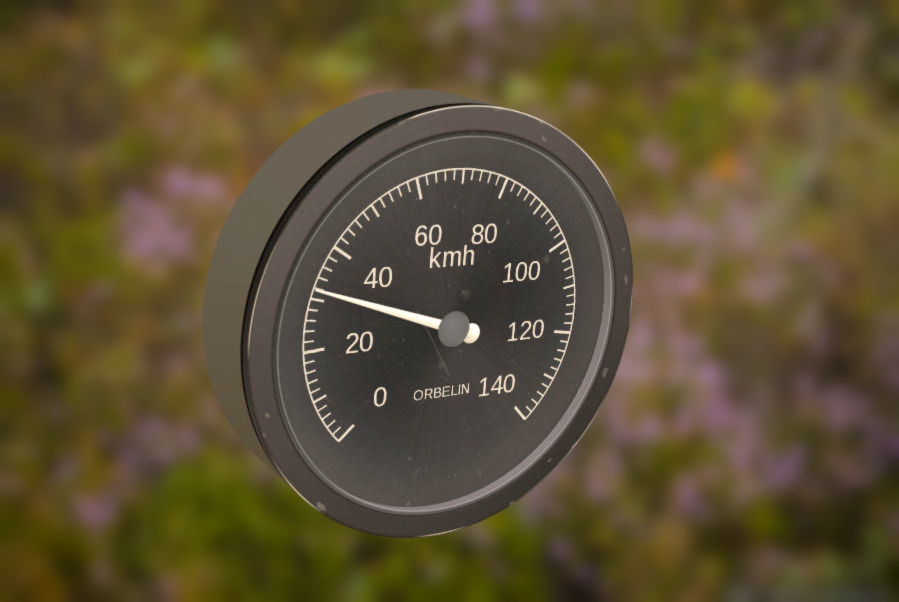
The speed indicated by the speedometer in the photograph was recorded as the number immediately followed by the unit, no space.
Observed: 32km/h
